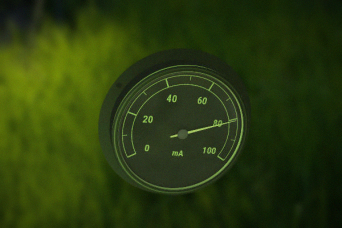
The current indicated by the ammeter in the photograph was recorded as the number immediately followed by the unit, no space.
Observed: 80mA
